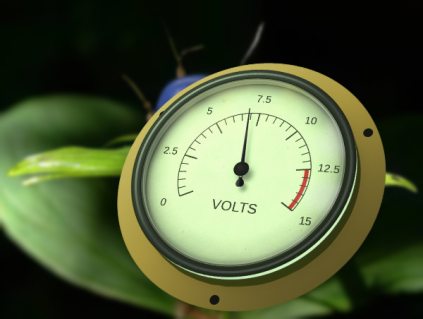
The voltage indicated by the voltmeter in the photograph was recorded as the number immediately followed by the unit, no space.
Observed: 7V
